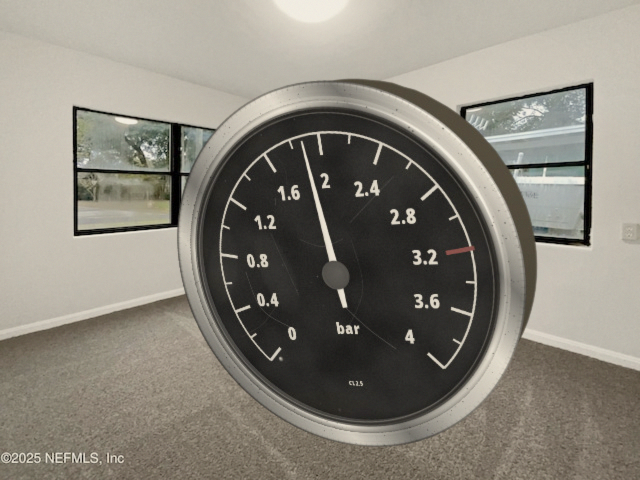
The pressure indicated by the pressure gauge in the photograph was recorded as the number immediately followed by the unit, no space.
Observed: 1.9bar
